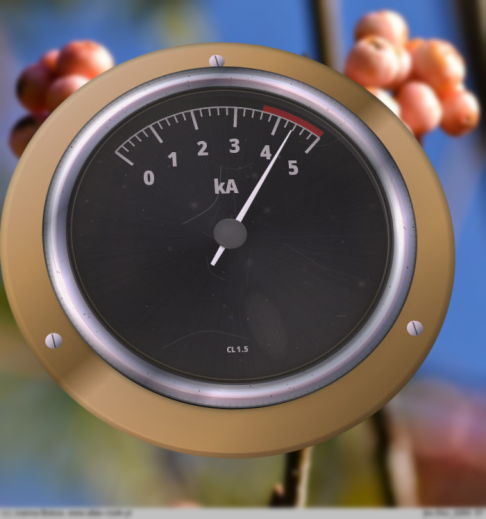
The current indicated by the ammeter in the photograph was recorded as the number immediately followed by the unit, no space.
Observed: 4.4kA
